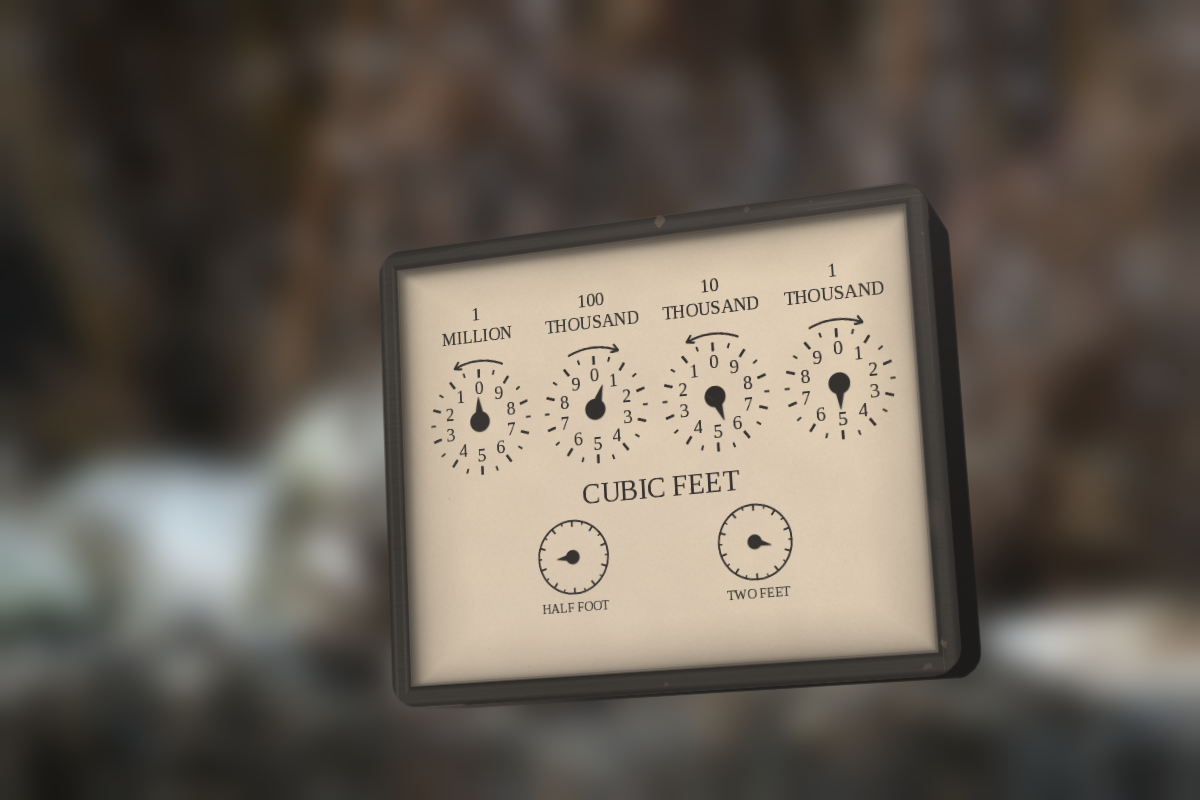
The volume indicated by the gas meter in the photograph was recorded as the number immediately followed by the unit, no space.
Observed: 5500ft³
